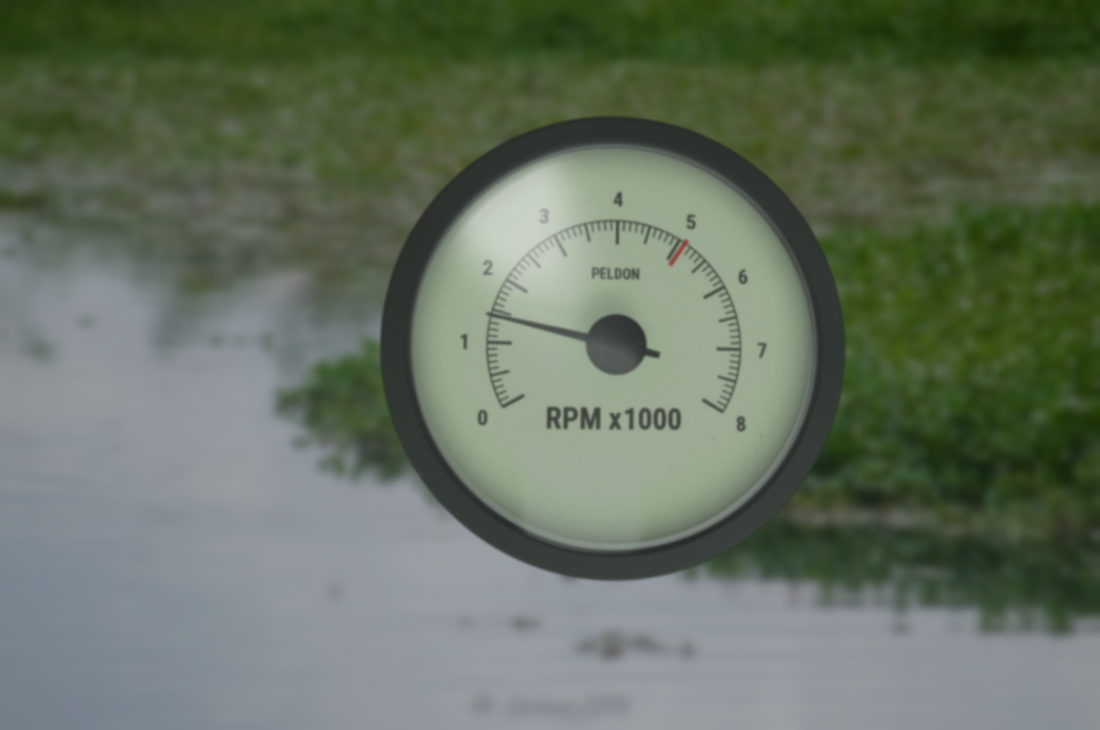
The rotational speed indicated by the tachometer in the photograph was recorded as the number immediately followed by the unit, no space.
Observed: 1400rpm
